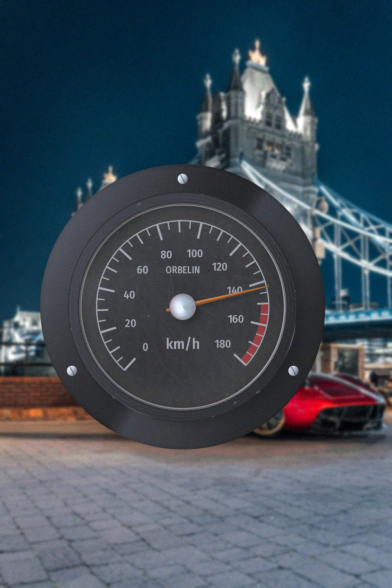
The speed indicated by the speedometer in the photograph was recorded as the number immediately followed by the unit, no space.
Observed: 142.5km/h
